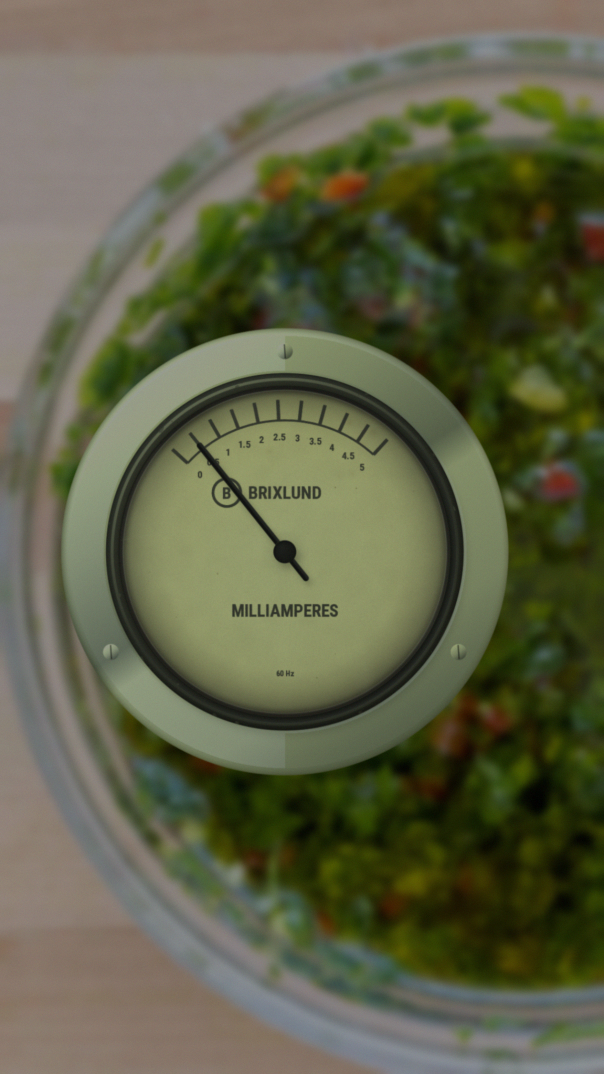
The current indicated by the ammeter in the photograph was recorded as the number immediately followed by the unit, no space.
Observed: 0.5mA
